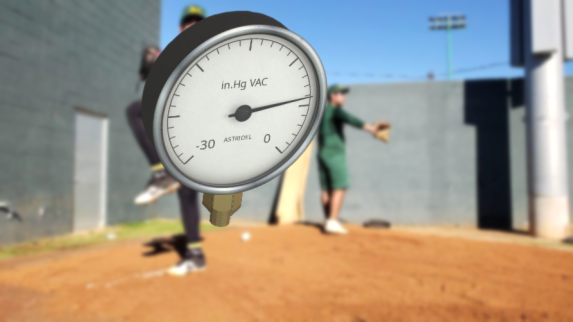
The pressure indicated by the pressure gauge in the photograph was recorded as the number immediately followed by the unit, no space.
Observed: -6inHg
